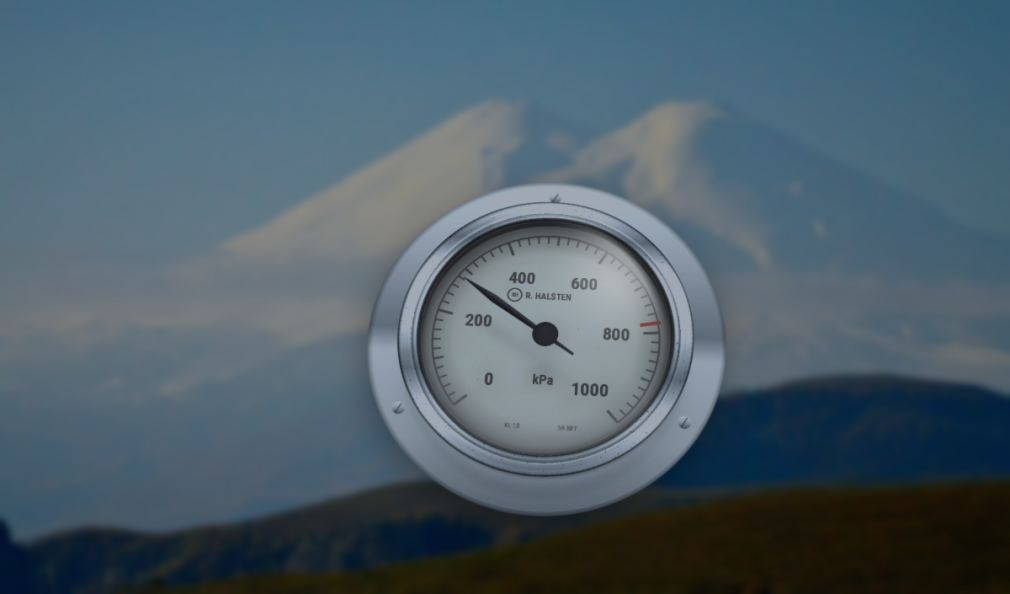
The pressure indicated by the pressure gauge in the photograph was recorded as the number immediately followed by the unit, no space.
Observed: 280kPa
